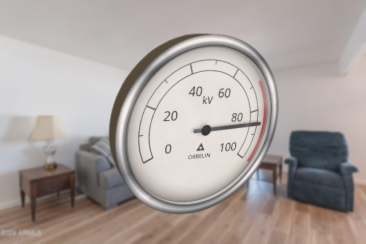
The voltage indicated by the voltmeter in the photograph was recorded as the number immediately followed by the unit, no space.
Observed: 85kV
